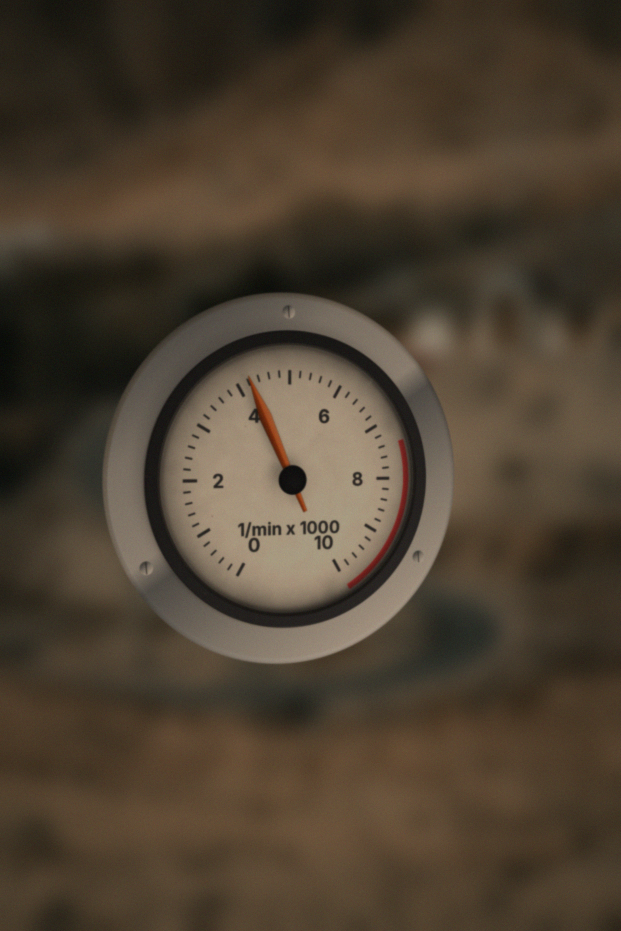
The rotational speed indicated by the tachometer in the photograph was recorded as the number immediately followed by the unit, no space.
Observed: 4200rpm
